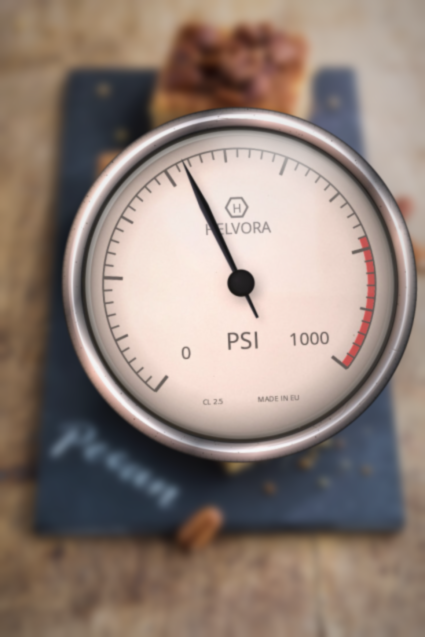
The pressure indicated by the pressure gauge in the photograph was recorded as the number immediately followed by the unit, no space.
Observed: 430psi
